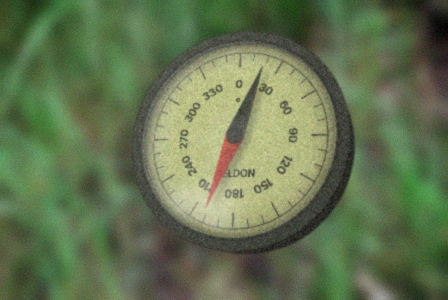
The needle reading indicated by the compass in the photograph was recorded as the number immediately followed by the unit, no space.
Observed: 200°
